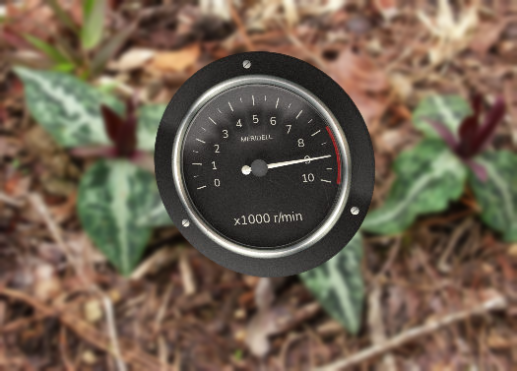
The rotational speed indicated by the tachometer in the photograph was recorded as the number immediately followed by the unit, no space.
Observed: 9000rpm
